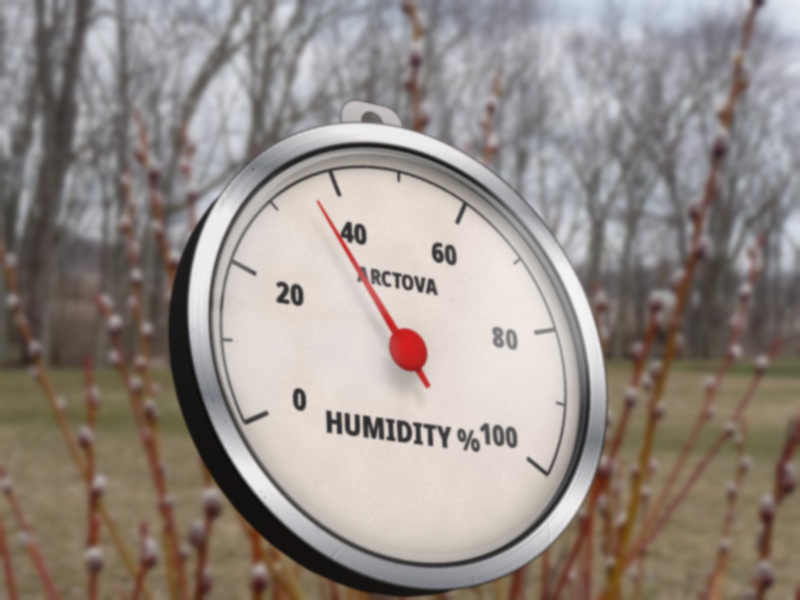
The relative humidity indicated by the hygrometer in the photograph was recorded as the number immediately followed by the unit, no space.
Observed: 35%
